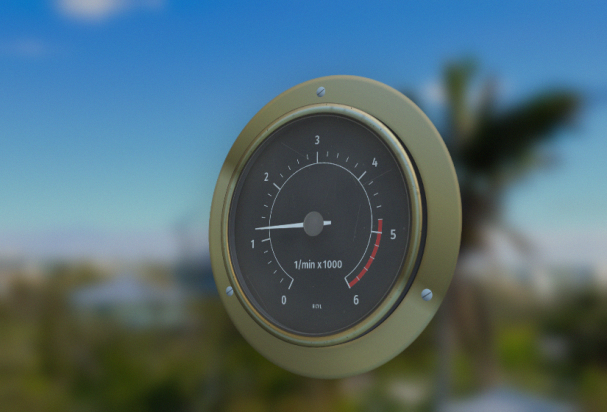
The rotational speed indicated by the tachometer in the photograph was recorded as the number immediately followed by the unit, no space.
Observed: 1200rpm
